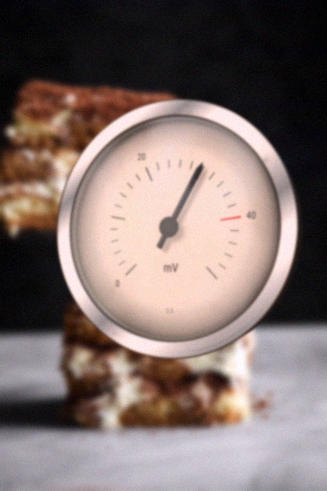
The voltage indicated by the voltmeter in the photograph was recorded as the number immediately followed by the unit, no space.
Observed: 30mV
